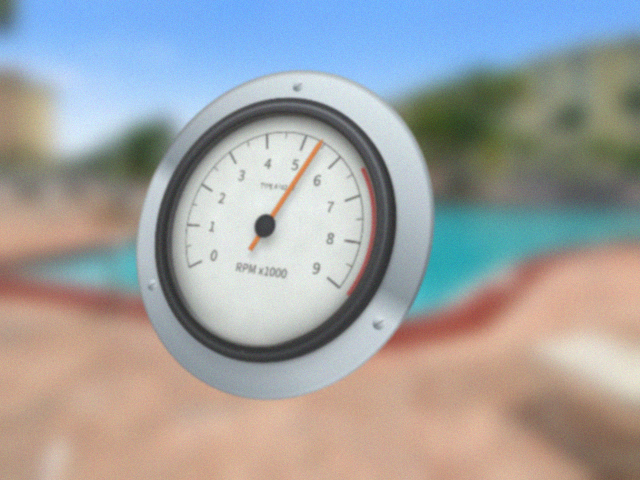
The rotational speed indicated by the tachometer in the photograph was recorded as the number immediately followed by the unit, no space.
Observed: 5500rpm
